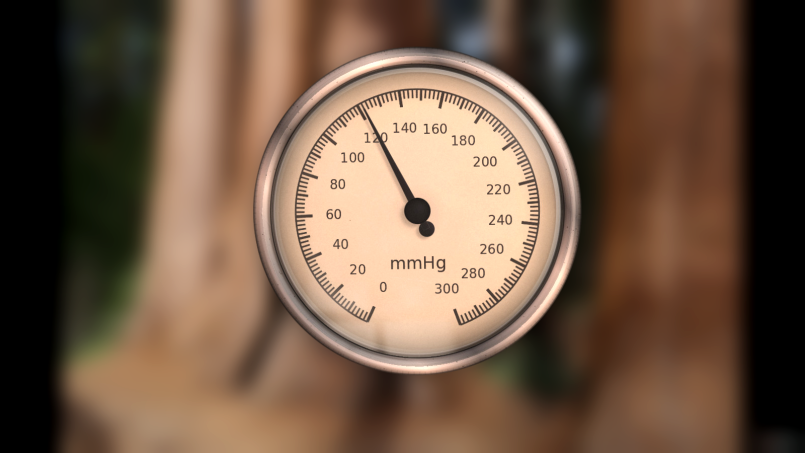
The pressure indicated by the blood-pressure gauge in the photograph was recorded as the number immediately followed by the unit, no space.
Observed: 122mmHg
